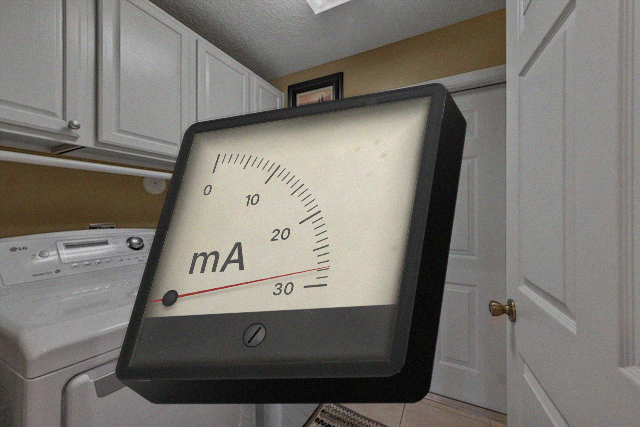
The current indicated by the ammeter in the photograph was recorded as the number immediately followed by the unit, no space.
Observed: 28mA
